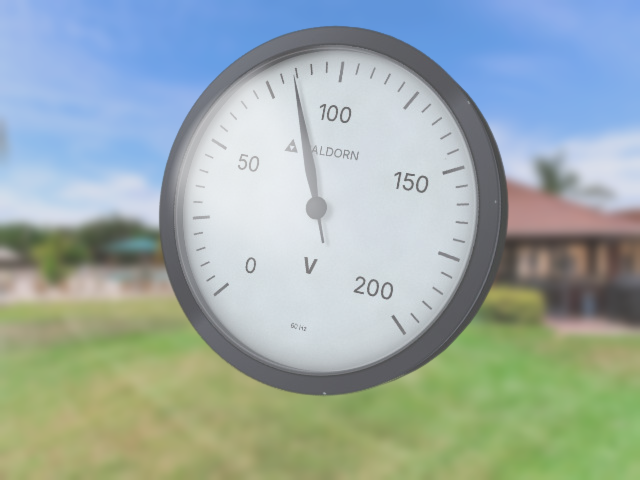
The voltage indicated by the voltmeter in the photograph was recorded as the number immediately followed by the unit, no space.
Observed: 85V
